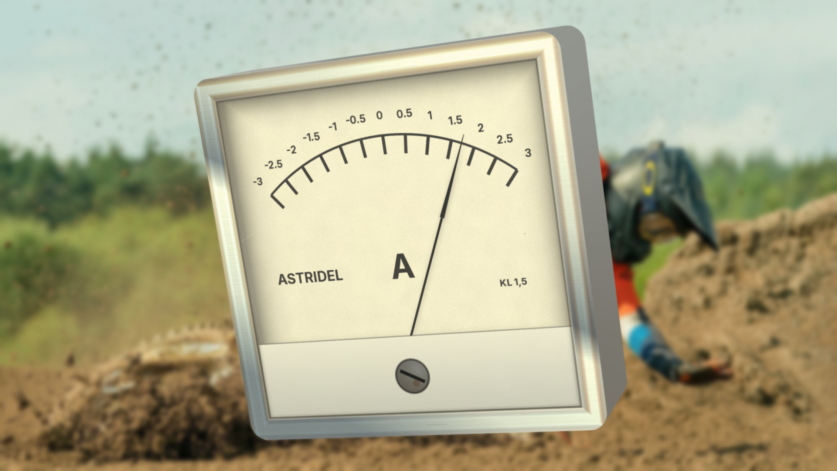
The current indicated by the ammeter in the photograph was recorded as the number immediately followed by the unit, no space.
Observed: 1.75A
